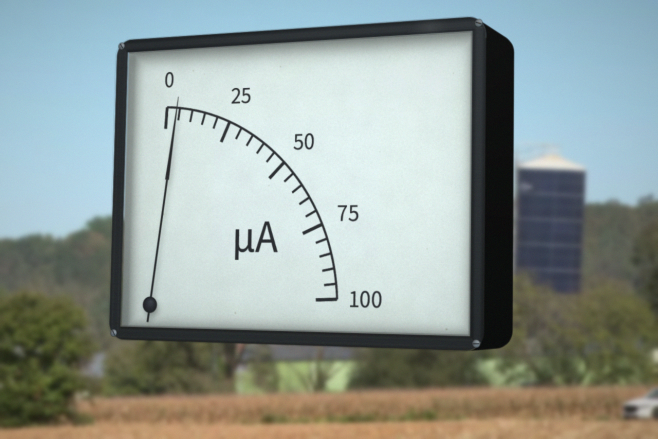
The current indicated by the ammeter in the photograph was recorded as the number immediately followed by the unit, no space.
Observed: 5µA
